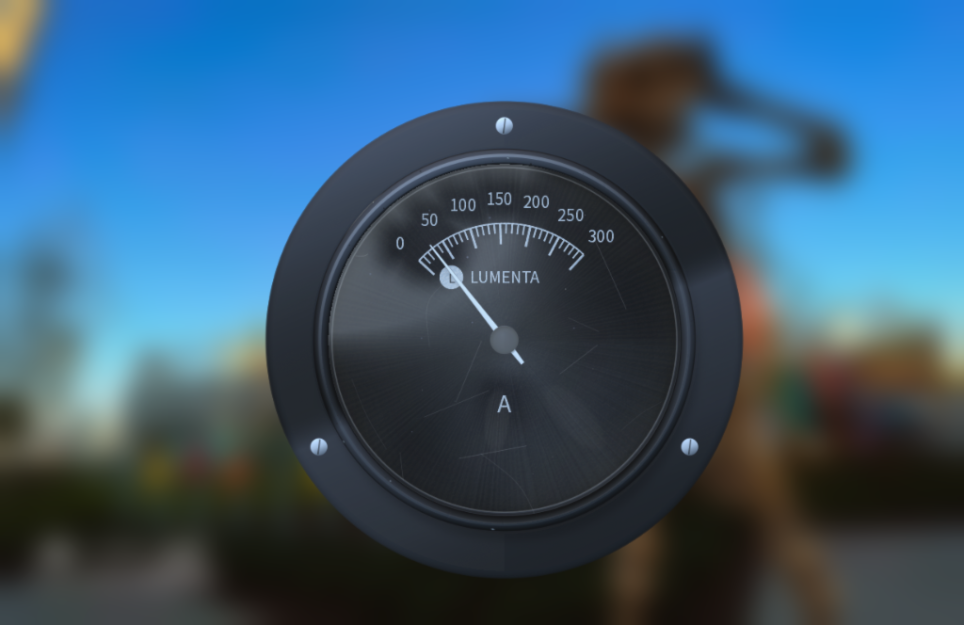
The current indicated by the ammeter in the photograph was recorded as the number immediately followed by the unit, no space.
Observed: 30A
